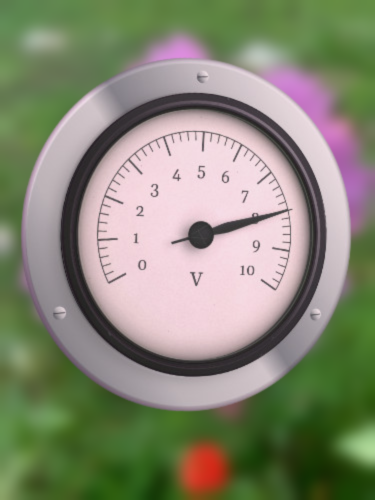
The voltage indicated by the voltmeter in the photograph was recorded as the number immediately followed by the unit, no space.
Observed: 8V
